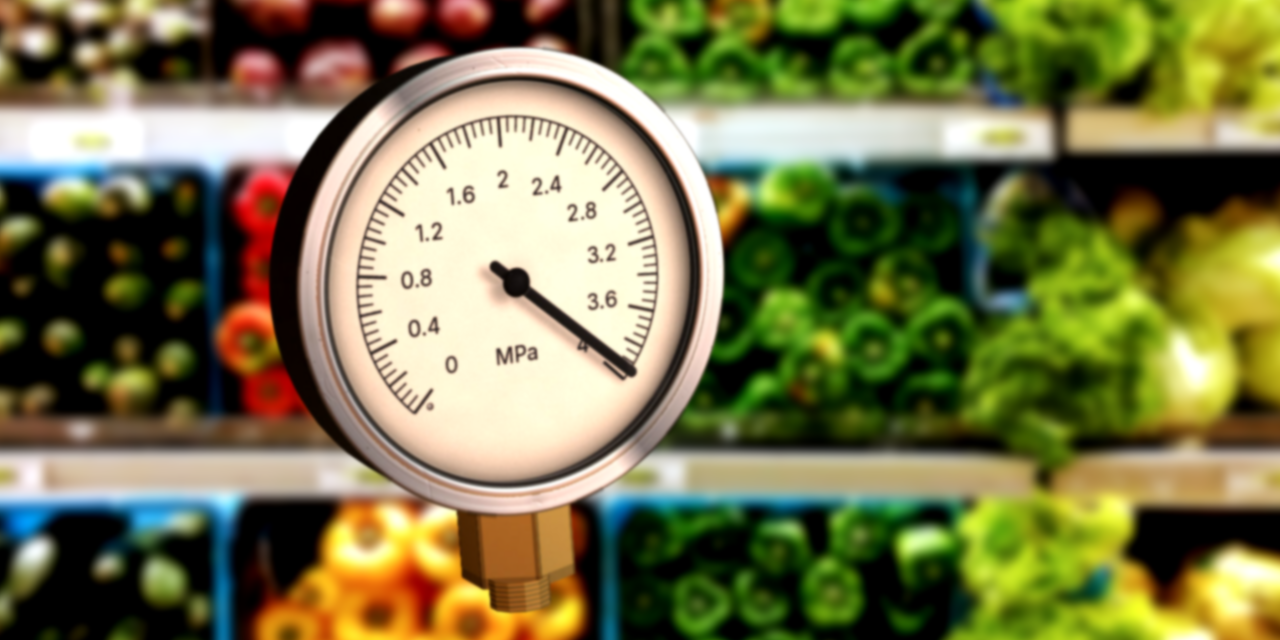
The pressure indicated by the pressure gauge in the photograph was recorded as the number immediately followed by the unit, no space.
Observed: 3.95MPa
